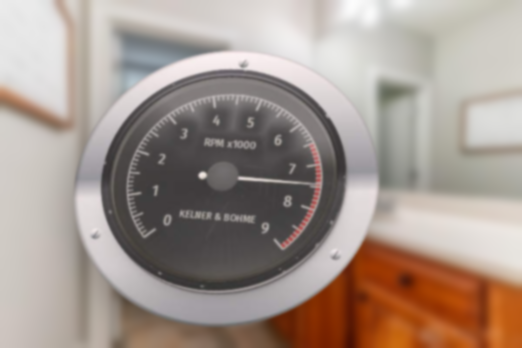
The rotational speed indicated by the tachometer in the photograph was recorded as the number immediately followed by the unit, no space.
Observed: 7500rpm
